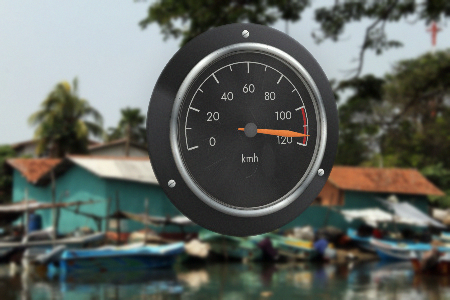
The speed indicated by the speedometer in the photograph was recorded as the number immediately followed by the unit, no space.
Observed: 115km/h
